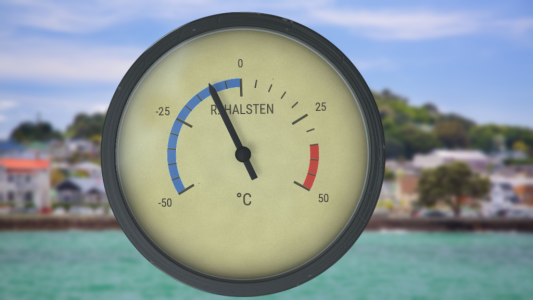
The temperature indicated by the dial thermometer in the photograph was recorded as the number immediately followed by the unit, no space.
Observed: -10°C
